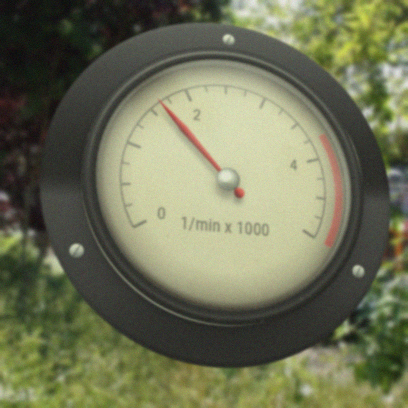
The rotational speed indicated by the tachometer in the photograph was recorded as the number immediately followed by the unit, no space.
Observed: 1625rpm
